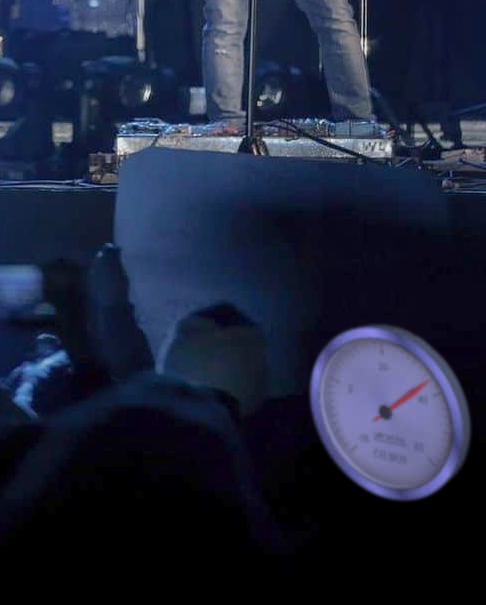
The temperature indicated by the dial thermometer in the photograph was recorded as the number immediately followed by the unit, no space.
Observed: 36°C
